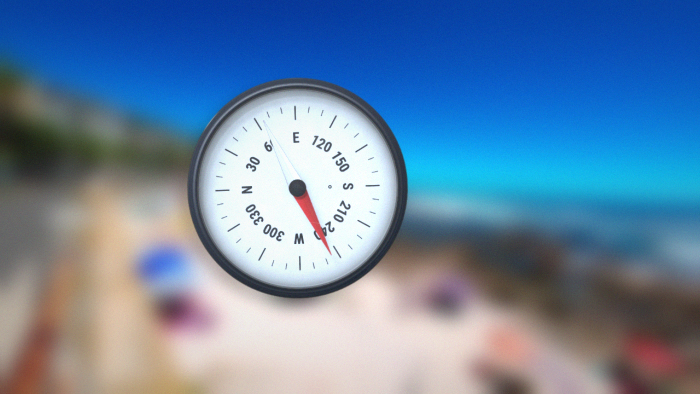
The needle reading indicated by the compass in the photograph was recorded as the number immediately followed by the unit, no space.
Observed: 245°
